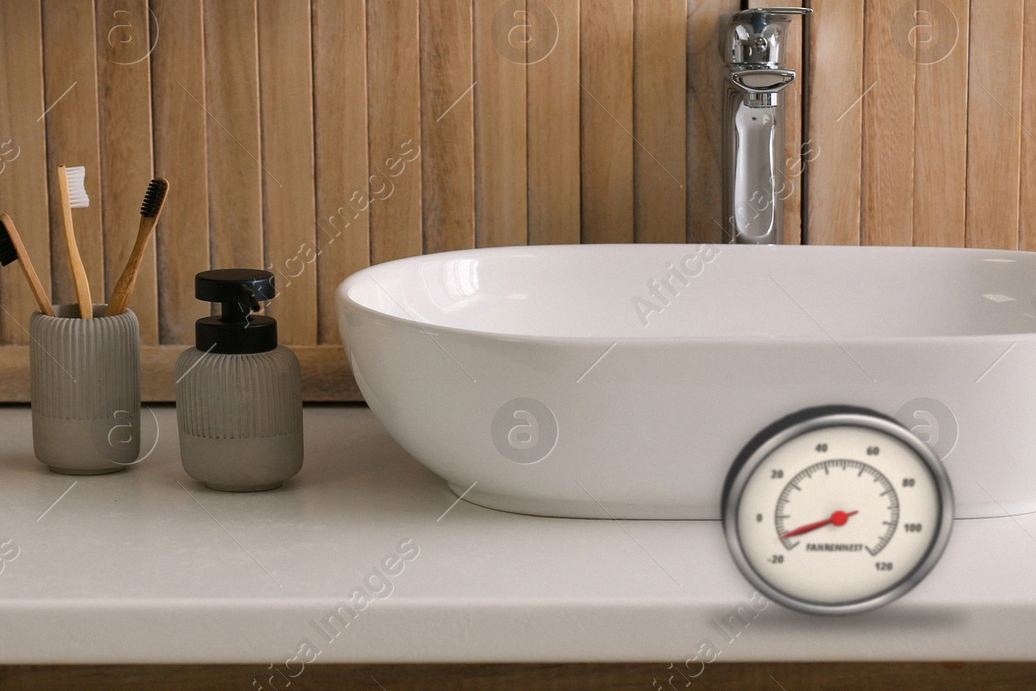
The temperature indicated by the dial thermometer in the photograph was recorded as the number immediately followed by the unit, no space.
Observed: -10°F
